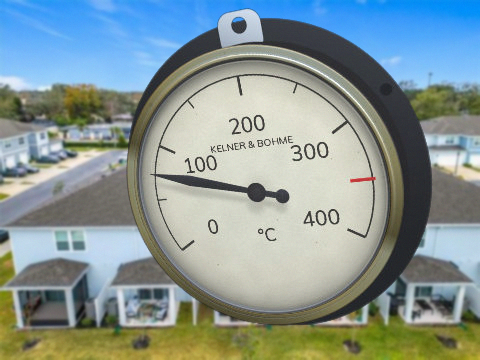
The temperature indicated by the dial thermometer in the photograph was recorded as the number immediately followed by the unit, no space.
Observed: 75°C
